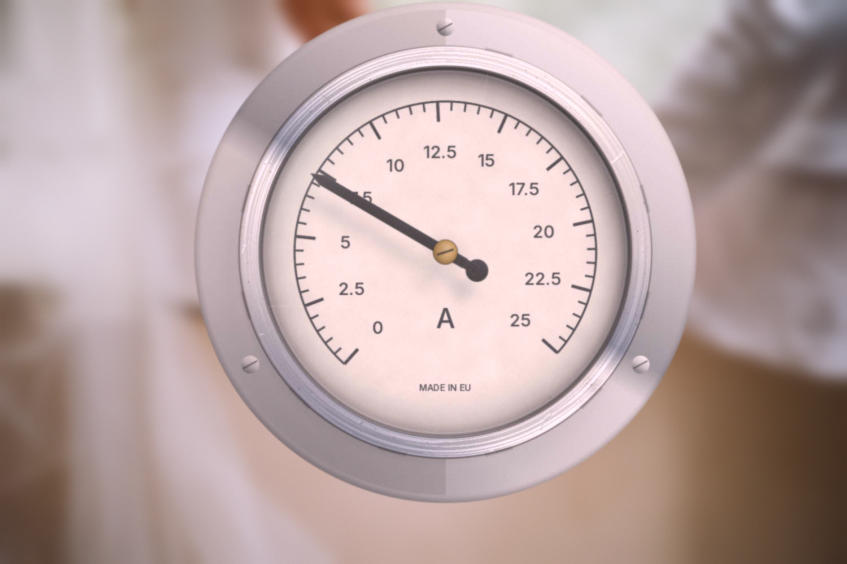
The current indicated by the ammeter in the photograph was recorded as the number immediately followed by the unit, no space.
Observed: 7.25A
